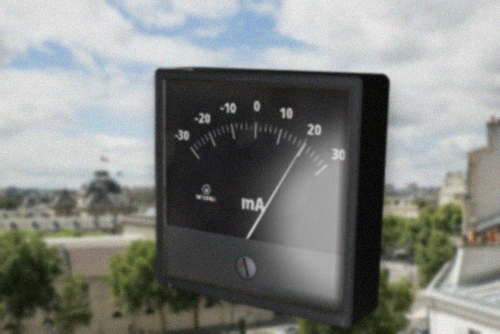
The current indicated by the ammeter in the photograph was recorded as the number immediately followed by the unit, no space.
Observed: 20mA
